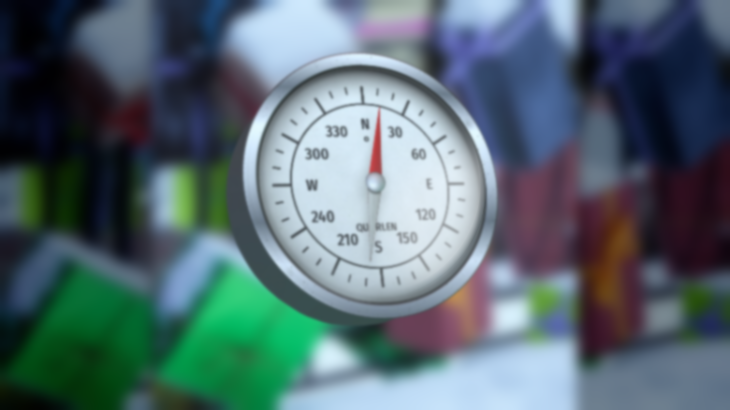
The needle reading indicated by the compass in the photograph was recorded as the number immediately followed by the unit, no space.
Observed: 10°
